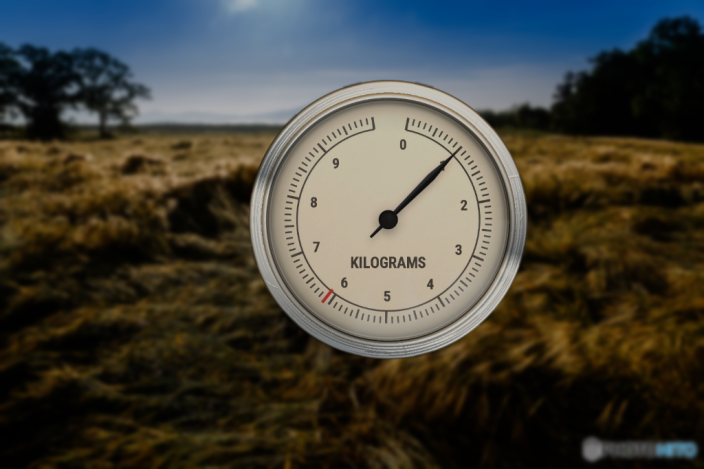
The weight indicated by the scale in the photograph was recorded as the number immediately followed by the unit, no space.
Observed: 1kg
